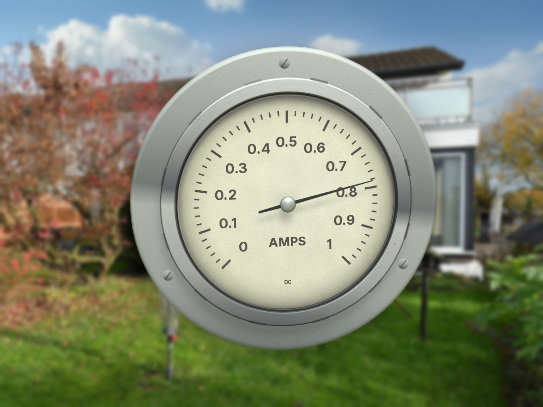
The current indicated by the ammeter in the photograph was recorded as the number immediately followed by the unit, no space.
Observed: 0.78A
